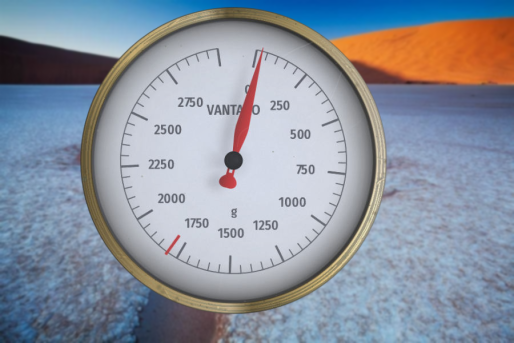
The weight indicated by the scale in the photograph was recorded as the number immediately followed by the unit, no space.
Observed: 25g
